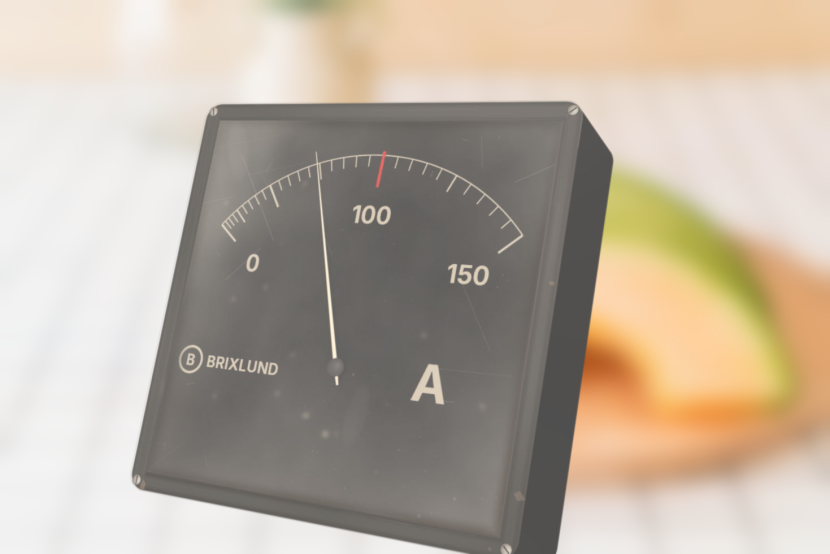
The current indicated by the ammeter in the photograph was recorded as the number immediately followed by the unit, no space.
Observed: 75A
